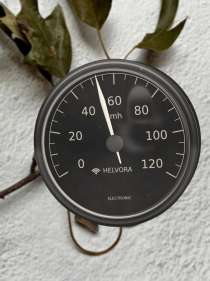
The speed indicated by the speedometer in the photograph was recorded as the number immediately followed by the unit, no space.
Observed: 52.5km/h
